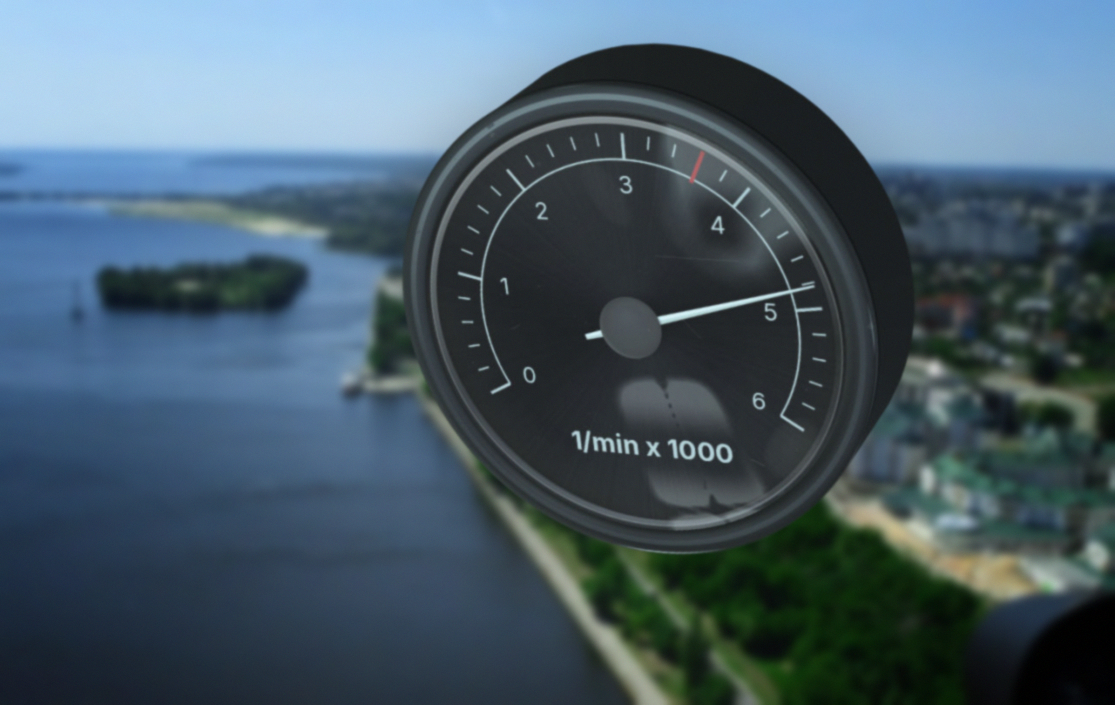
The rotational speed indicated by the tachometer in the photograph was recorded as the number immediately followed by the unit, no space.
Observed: 4800rpm
